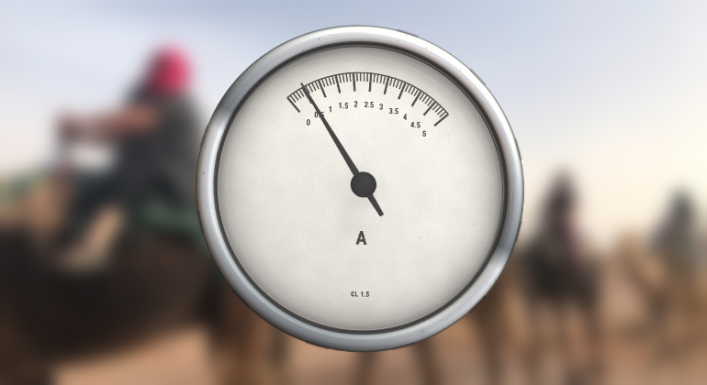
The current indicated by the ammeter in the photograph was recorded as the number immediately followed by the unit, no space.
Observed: 0.5A
